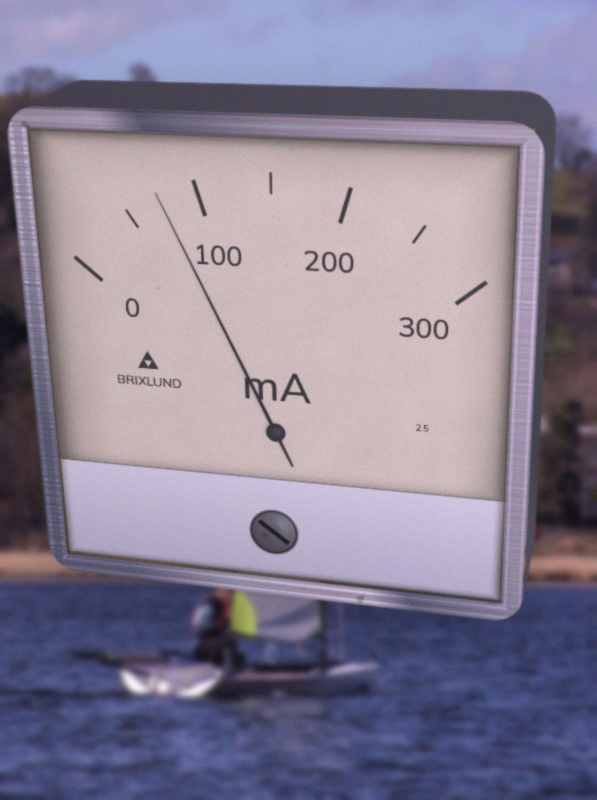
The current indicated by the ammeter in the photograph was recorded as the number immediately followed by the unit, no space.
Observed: 75mA
